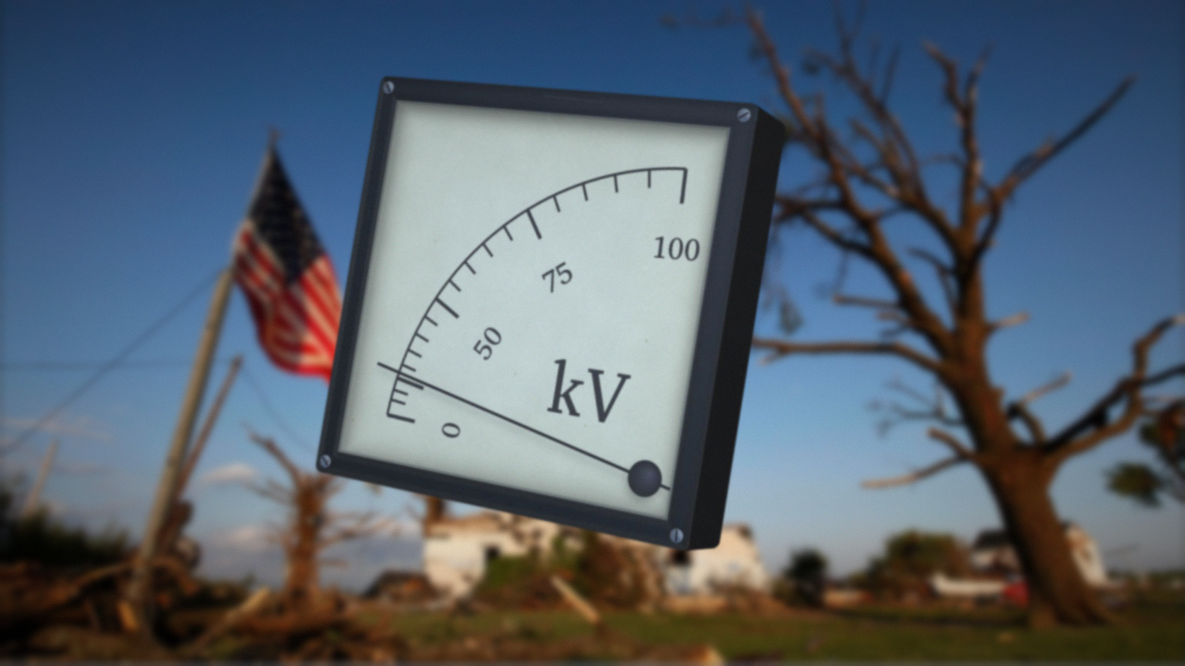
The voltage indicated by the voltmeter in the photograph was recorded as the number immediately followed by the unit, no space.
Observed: 27.5kV
